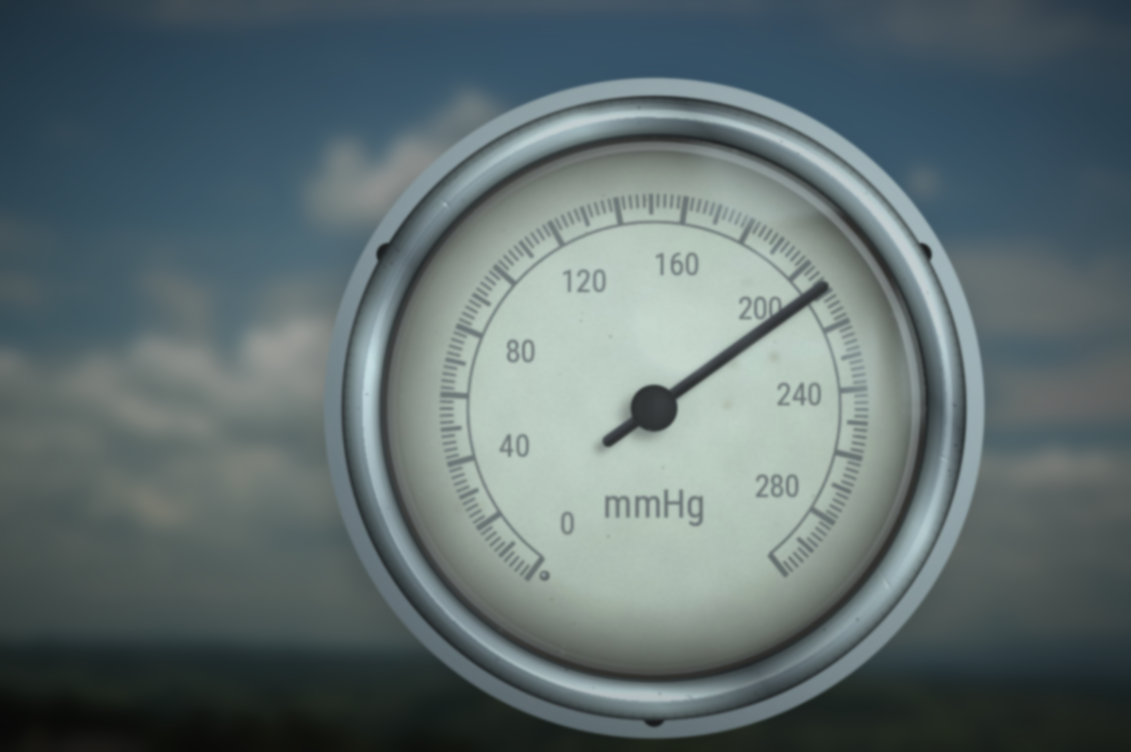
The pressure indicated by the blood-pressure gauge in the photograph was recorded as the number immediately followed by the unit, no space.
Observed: 208mmHg
